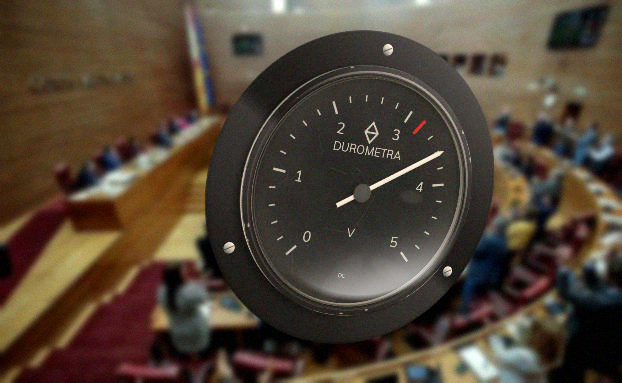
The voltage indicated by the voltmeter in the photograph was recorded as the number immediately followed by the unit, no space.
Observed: 3.6V
